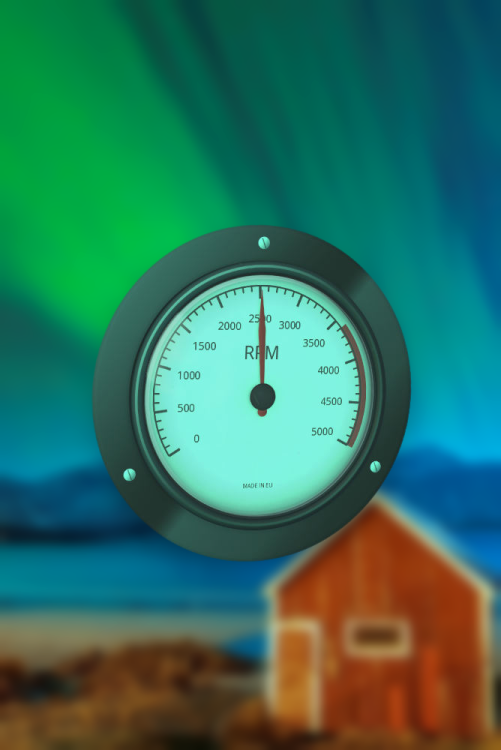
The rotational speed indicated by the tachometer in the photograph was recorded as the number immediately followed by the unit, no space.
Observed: 2500rpm
